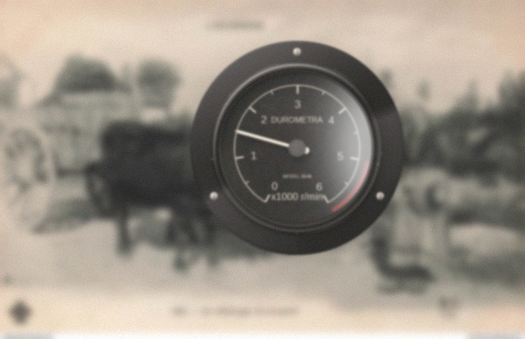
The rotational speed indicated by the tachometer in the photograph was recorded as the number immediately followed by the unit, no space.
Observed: 1500rpm
